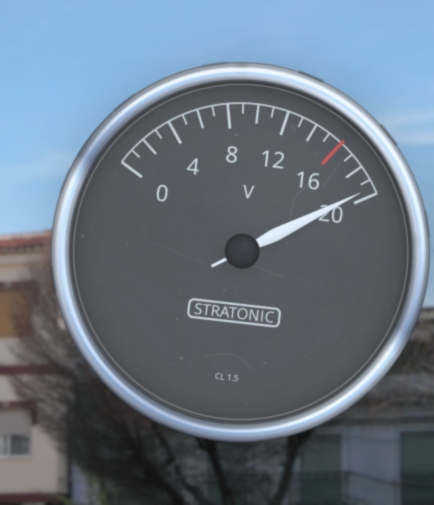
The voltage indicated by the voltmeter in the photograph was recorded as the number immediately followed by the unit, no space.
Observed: 19.5V
